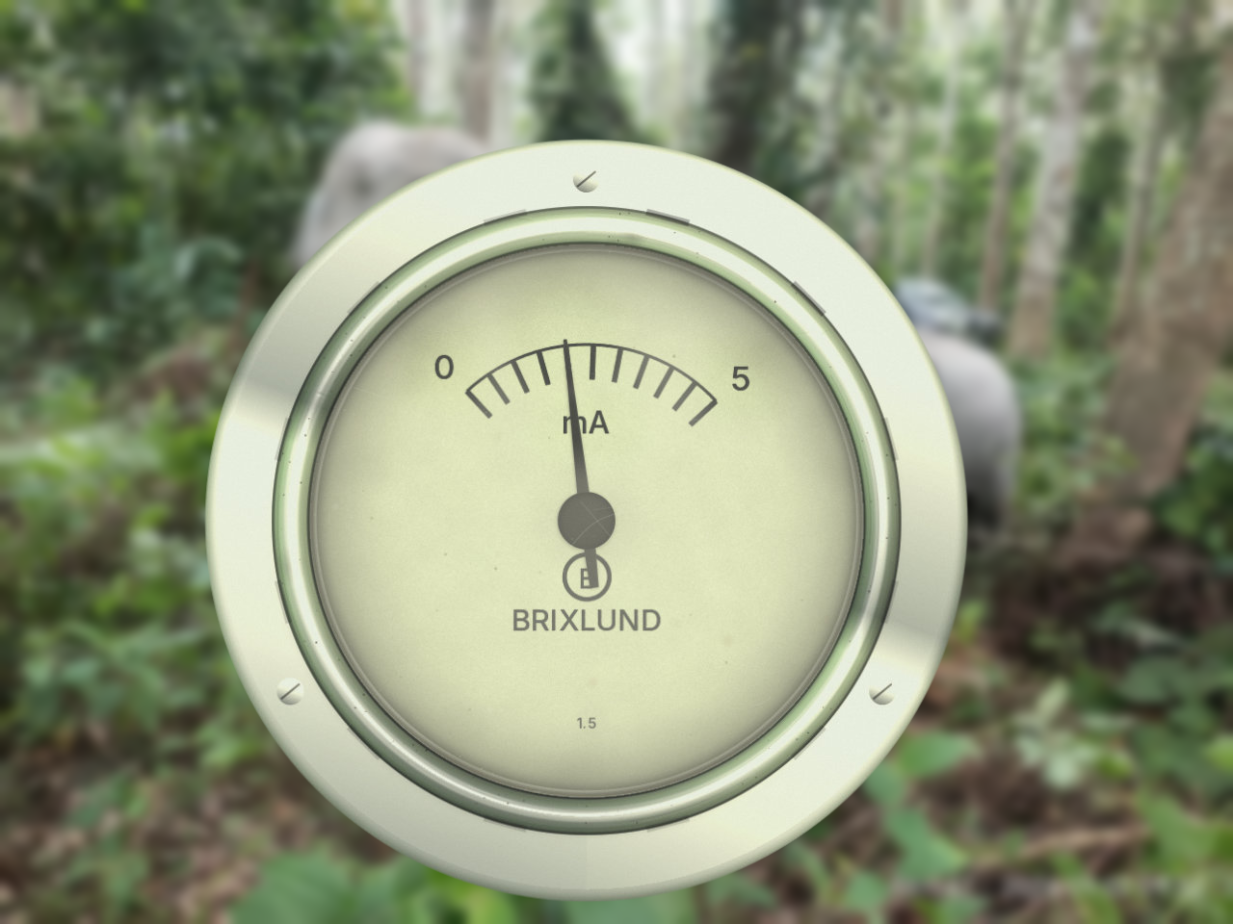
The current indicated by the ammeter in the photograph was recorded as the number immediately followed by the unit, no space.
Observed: 2mA
